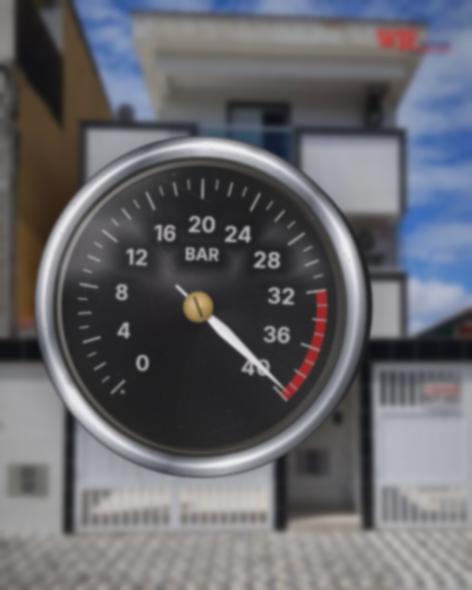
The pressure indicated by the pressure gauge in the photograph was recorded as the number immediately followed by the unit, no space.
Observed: 39.5bar
